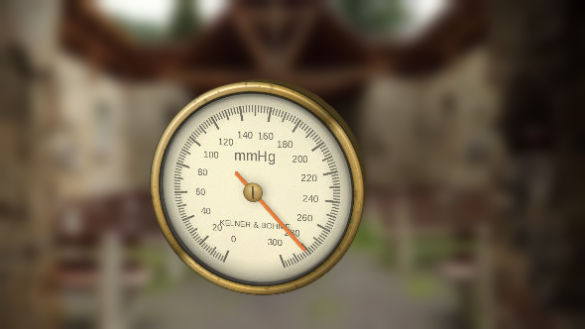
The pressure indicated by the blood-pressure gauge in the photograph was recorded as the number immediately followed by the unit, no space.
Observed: 280mmHg
